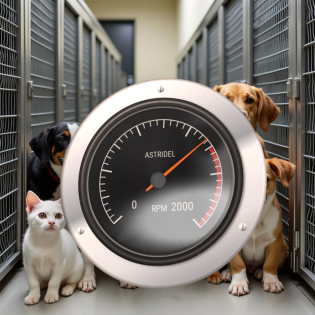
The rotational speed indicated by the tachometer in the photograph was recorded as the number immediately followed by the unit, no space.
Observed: 1350rpm
